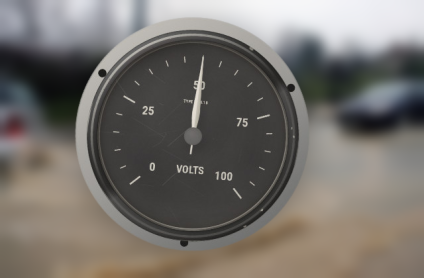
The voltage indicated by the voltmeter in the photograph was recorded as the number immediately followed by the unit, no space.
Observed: 50V
